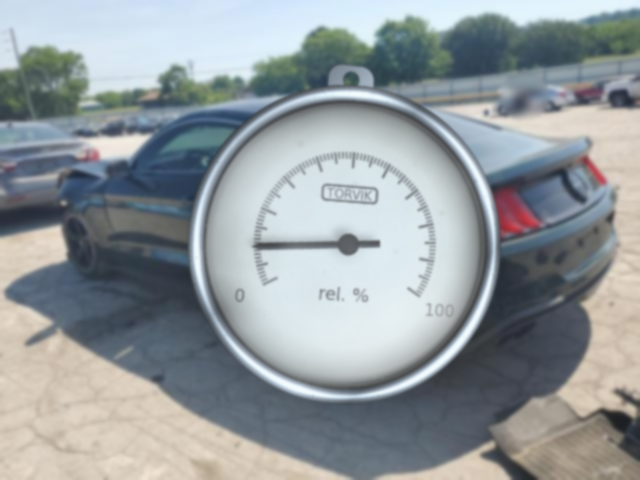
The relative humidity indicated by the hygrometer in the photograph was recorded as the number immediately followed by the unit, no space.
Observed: 10%
